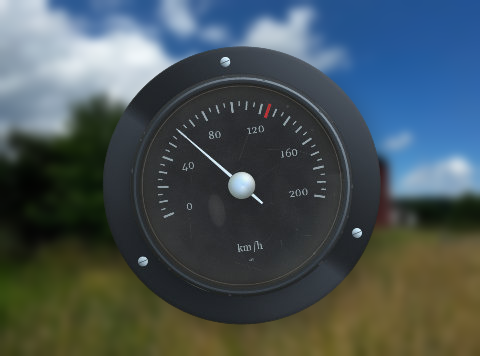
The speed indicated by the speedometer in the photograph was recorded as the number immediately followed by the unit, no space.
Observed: 60km/h
